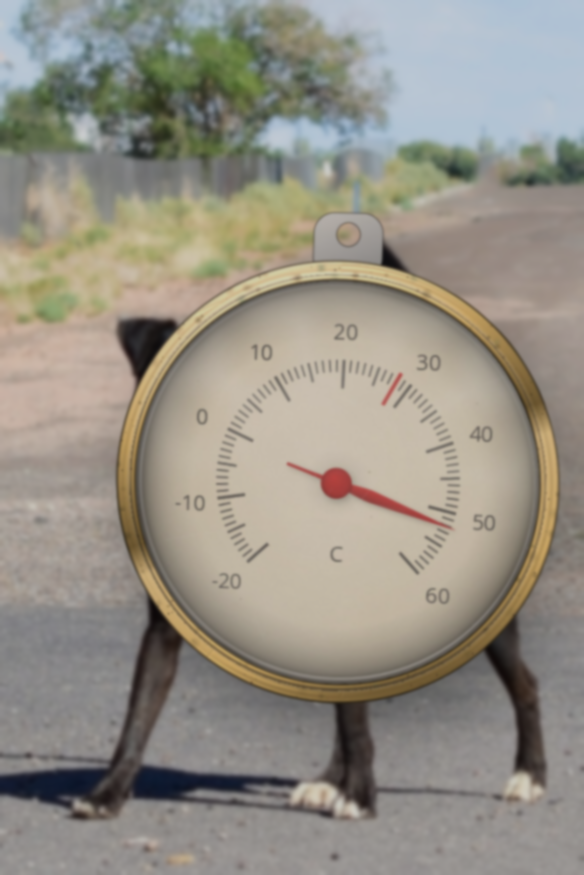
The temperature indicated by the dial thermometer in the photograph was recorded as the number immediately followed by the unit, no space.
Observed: 52°C
